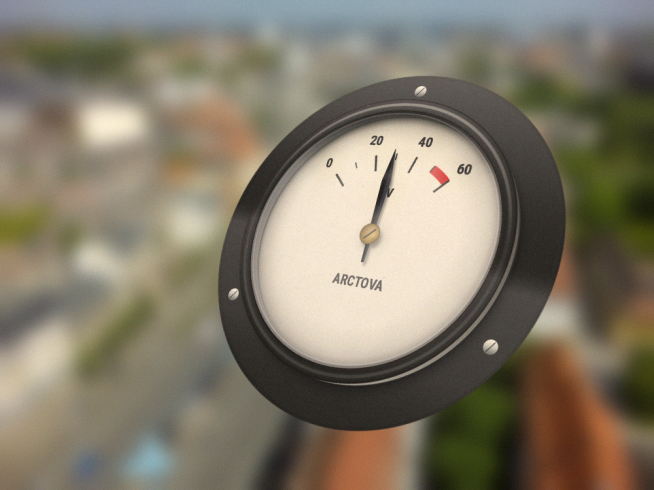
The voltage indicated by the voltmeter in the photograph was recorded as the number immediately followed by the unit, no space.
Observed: 30kV
